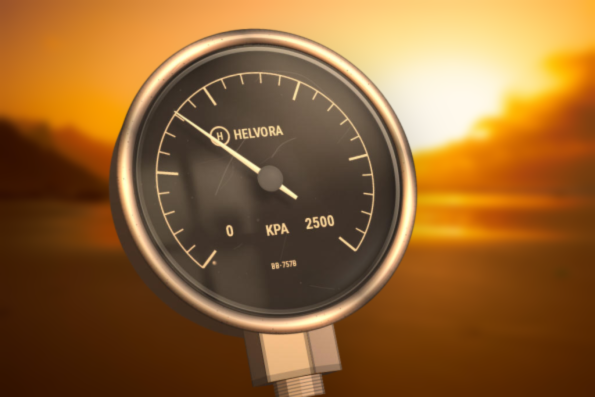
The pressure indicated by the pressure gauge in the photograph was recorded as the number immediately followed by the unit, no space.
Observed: 800kPa
